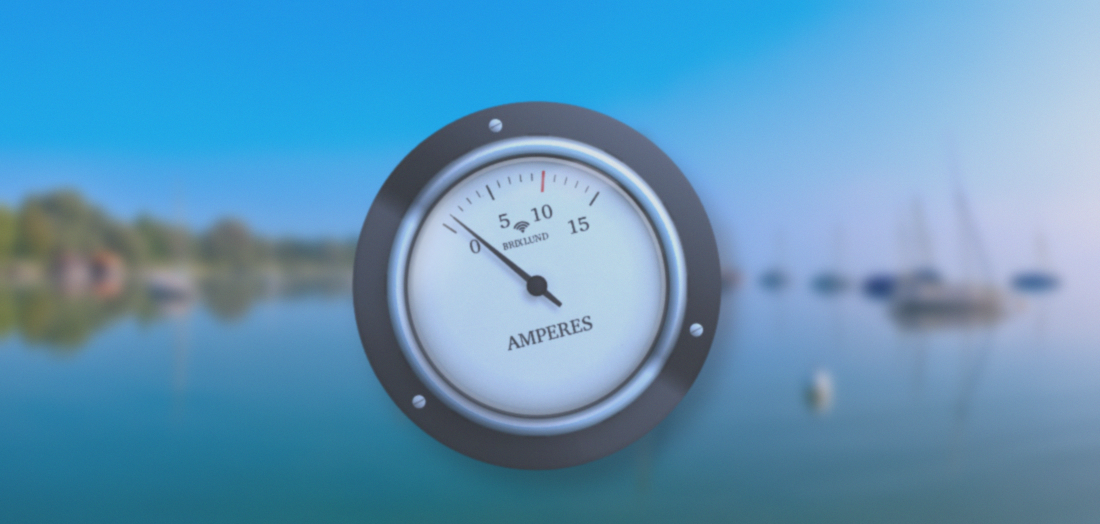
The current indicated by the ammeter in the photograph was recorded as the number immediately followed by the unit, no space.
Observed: 1A
